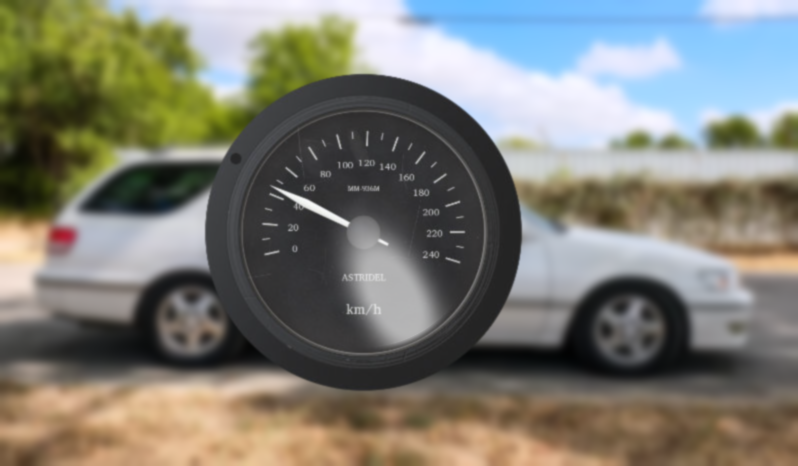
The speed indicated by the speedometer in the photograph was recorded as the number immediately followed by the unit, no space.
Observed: 45km/h
